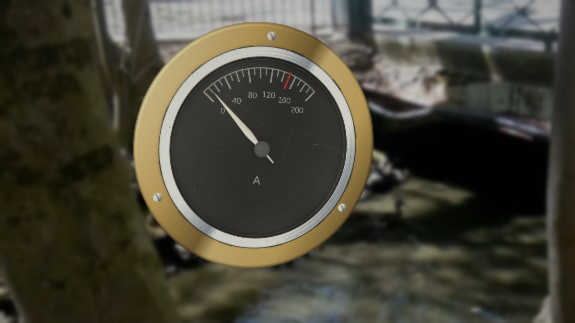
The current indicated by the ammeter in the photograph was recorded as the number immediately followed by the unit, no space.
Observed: 10A
